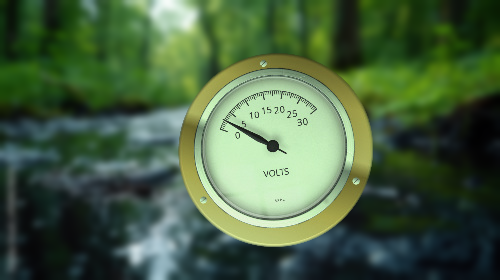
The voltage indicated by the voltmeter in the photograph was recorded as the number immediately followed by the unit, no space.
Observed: 2.5V
